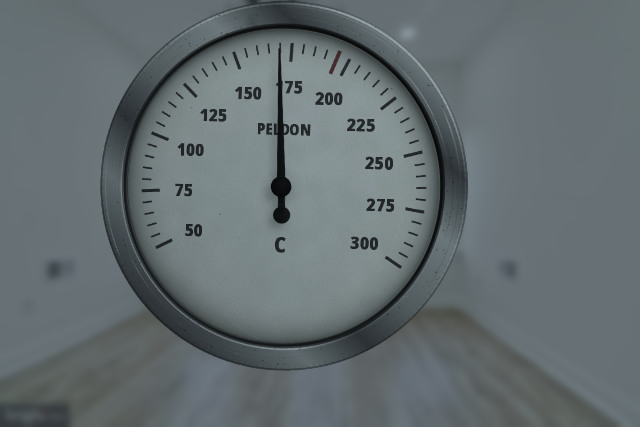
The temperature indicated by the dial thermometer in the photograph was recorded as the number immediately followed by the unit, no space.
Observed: 170°C
